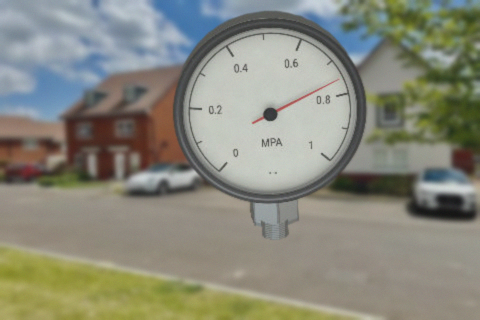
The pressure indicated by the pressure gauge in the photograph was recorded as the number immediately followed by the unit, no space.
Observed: 0.75MPa
